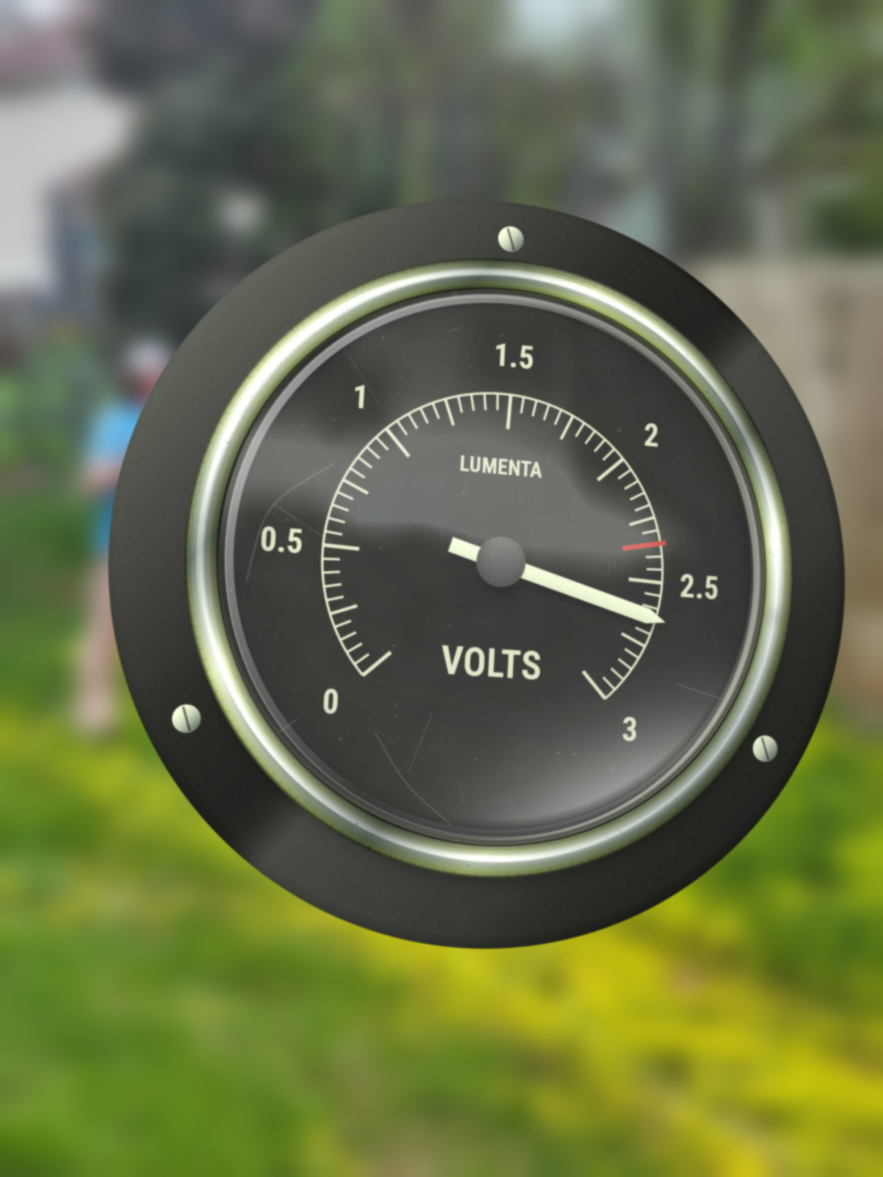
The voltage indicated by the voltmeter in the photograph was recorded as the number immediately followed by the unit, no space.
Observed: 2.65V
